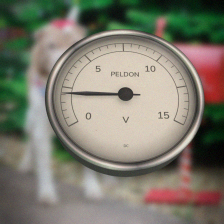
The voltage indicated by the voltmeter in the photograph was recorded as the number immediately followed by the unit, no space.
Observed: 2V
